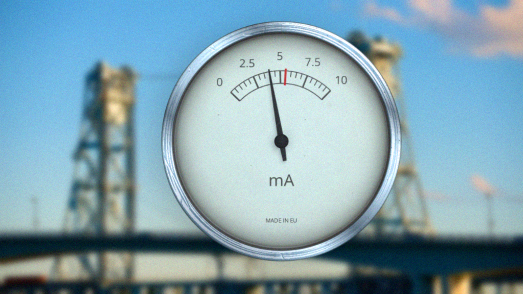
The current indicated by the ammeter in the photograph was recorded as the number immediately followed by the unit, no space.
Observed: 4mA
